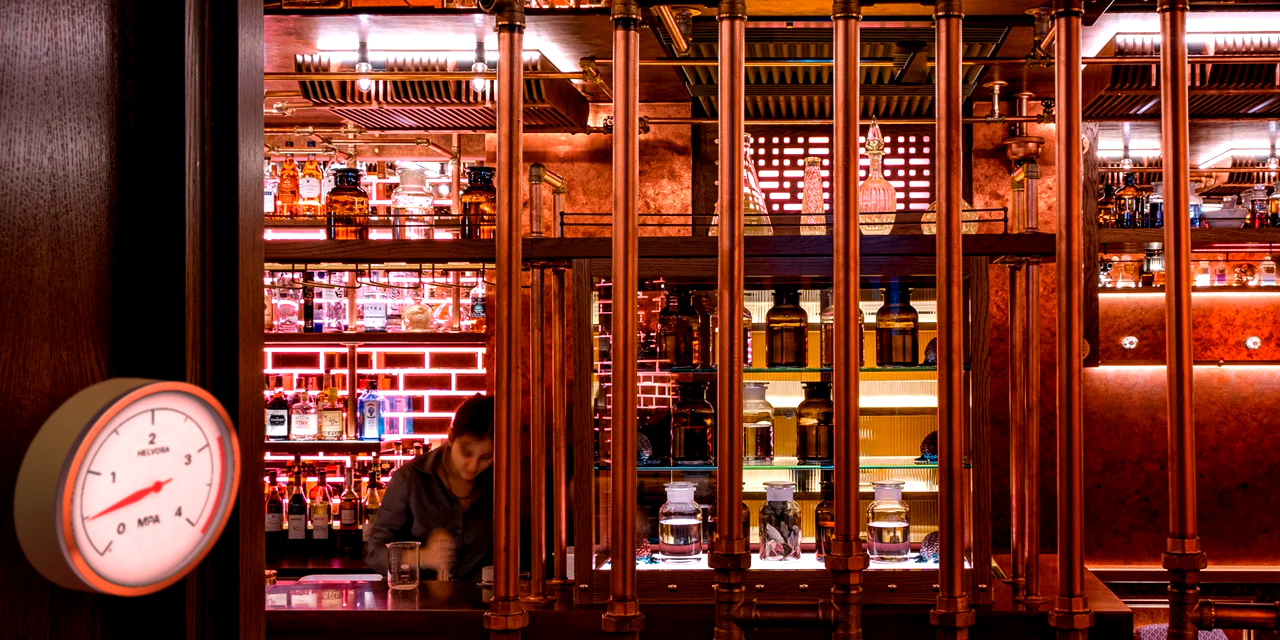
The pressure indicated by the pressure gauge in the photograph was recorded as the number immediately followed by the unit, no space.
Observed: 0.5MPa
